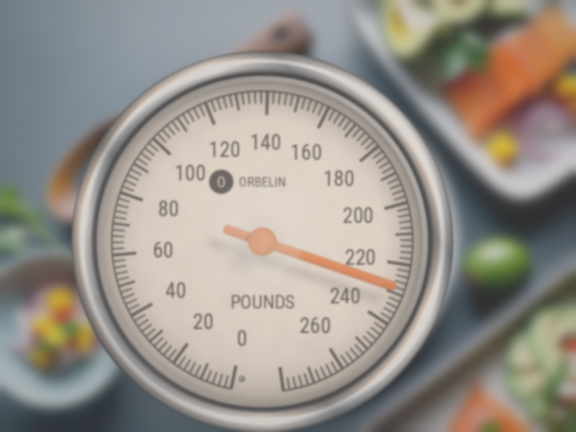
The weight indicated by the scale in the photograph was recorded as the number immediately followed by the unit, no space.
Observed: 228lb
